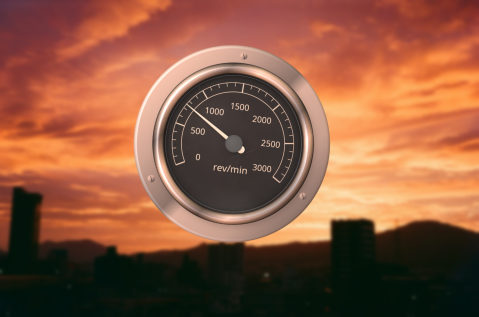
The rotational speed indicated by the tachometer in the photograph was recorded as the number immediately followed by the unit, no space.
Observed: 750rpm
